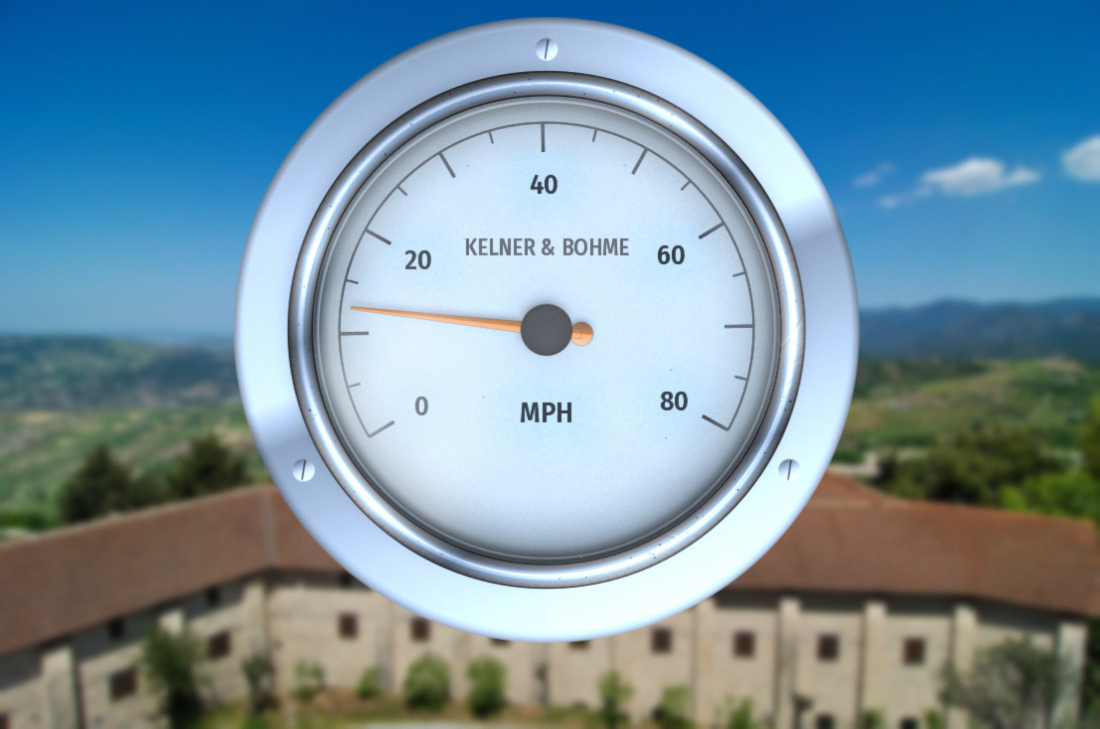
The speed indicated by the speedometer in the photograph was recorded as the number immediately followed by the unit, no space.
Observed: 12.5mph
